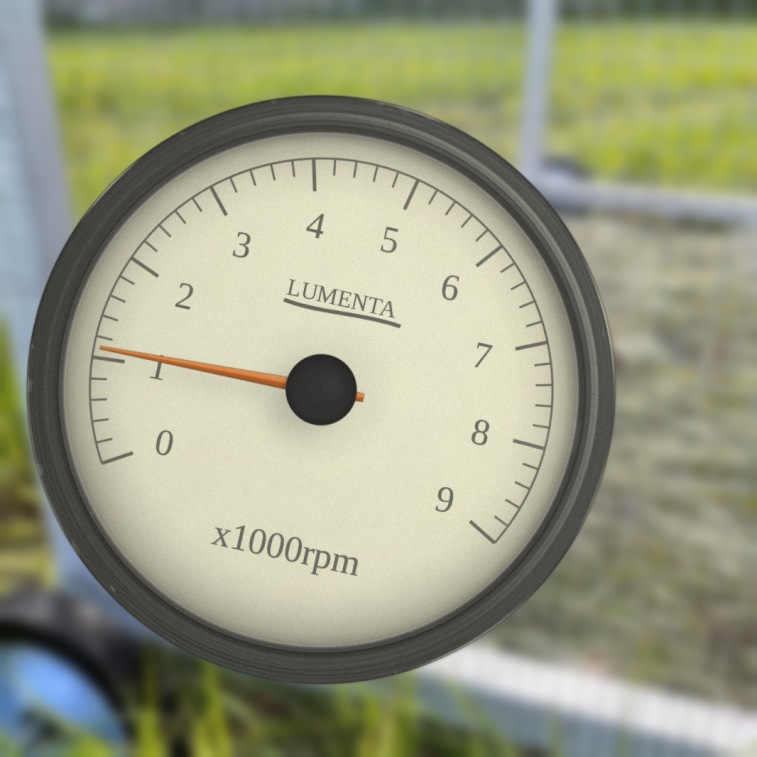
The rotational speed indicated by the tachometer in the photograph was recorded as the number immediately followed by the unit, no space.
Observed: 1100rpm
